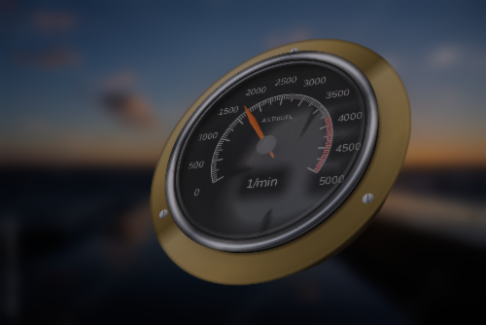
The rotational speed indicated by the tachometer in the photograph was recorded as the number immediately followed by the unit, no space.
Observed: 1750rpm
